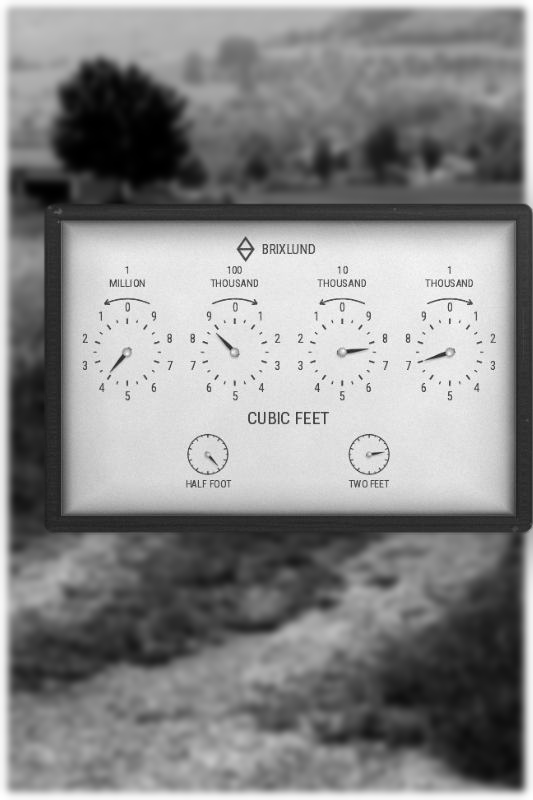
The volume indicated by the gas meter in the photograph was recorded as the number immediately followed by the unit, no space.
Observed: 387700ft³
